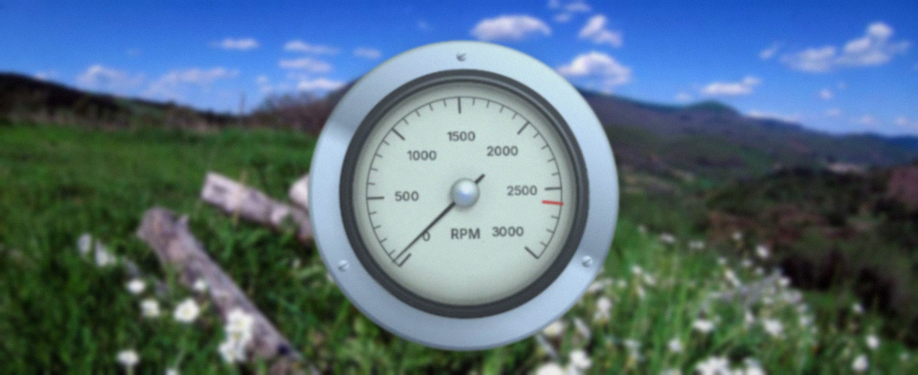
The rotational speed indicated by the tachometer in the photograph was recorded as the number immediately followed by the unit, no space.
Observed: 50rpm
